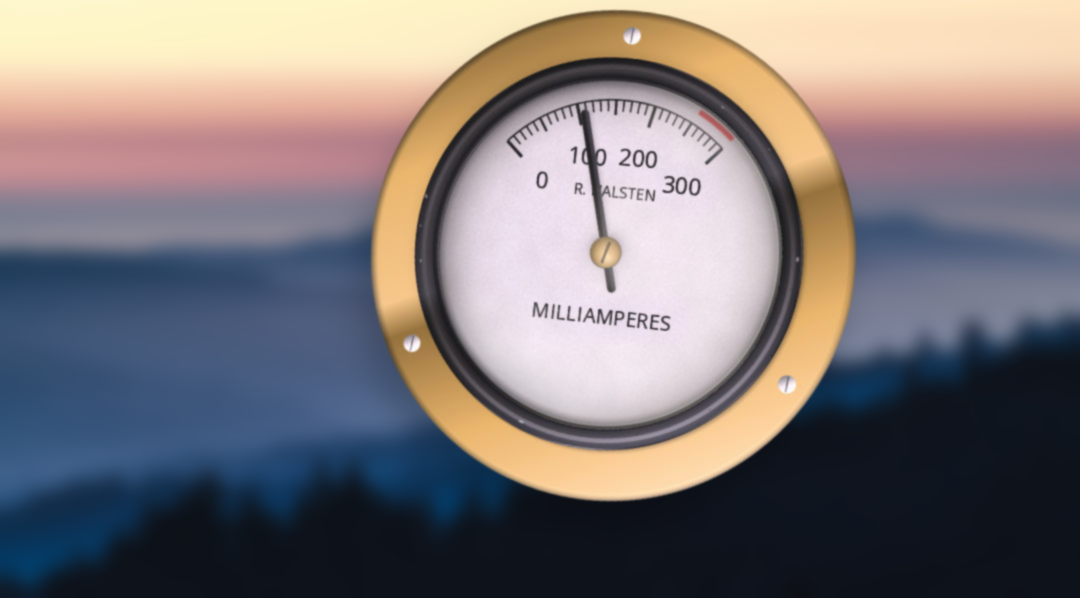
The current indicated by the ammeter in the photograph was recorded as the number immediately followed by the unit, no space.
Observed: 110mA
